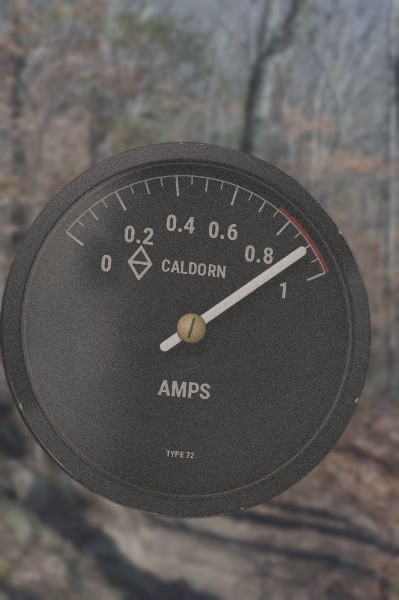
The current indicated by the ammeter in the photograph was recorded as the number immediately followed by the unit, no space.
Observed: 0.9A
